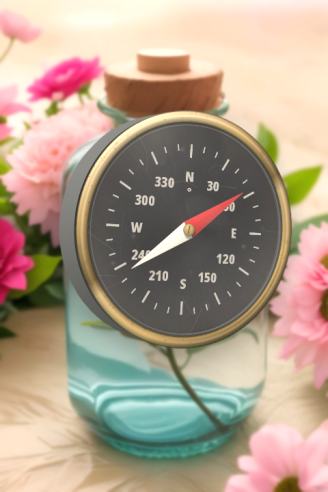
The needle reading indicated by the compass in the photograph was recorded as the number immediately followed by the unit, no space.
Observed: 55°
